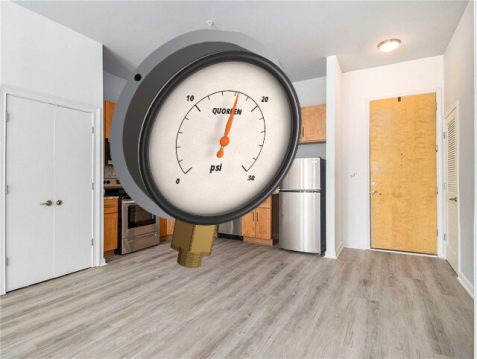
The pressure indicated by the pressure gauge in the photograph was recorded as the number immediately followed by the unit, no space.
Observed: 16psi
